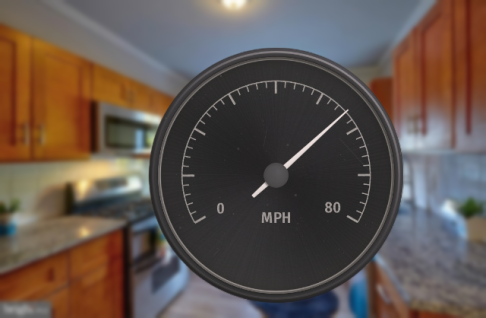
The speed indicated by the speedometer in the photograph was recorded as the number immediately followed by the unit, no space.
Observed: 56mph
